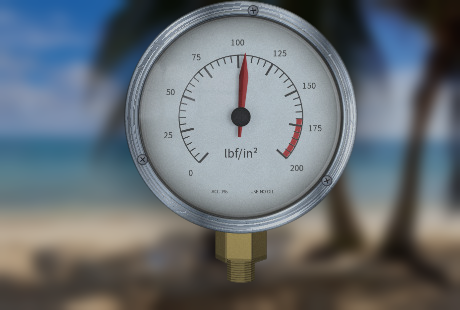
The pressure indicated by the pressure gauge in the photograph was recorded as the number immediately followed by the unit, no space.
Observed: 105psi
